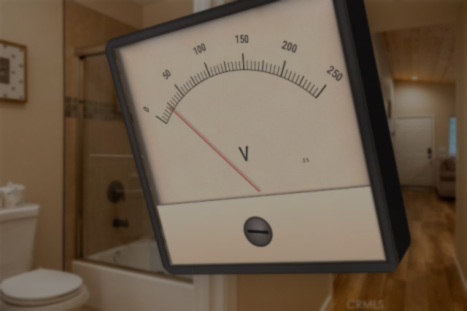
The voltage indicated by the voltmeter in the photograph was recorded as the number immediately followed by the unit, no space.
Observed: 25V
